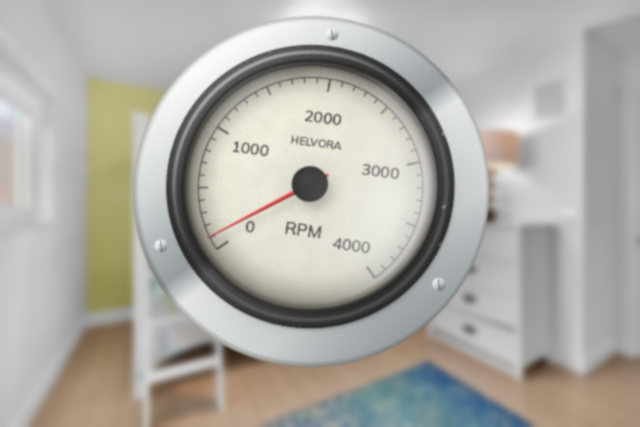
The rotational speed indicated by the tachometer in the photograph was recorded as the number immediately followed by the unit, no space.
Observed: 100rpm
